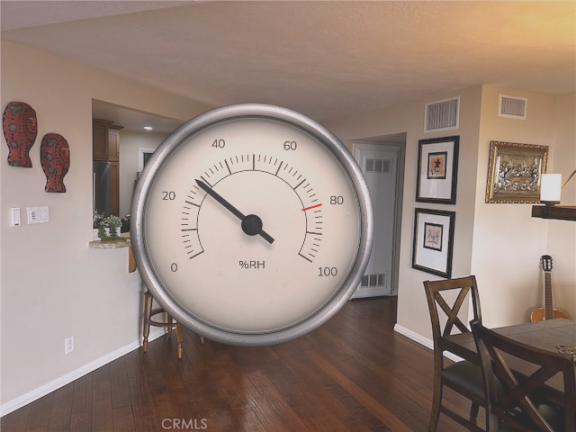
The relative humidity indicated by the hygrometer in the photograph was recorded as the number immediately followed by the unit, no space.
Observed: 28%
